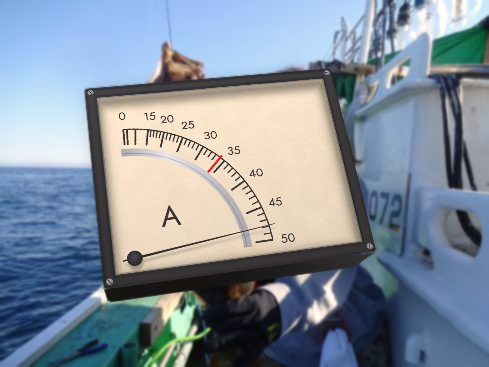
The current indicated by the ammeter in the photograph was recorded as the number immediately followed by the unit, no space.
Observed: 48A
